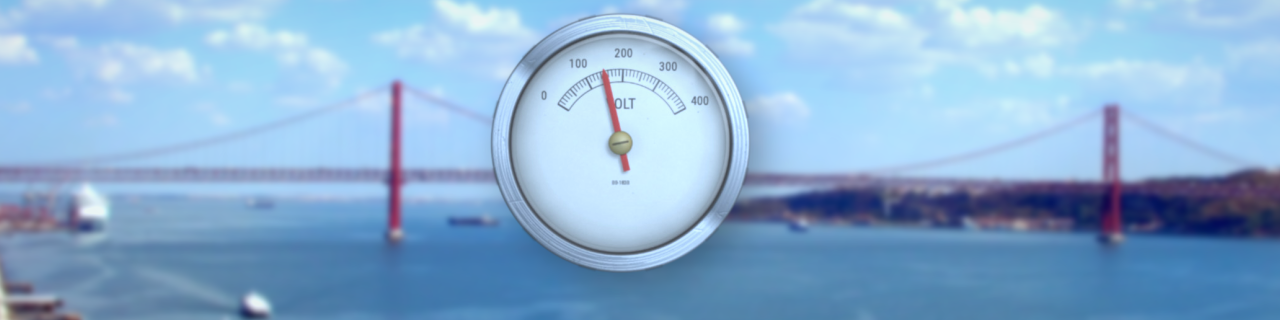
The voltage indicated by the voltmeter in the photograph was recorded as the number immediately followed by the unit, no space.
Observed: 150V
